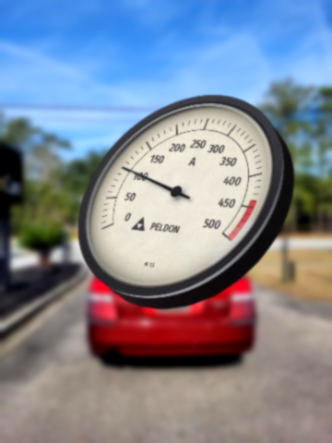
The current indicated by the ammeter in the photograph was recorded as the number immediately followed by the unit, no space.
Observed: 100A
